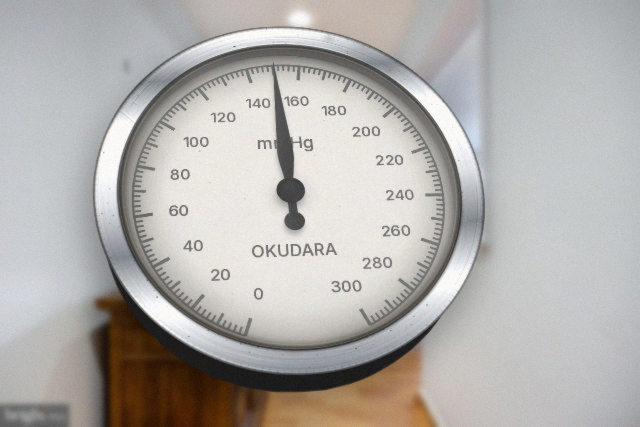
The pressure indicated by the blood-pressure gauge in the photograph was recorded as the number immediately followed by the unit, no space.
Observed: 150mmHg
